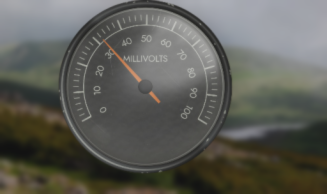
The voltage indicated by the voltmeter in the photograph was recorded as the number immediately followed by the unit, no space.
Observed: 32mV
